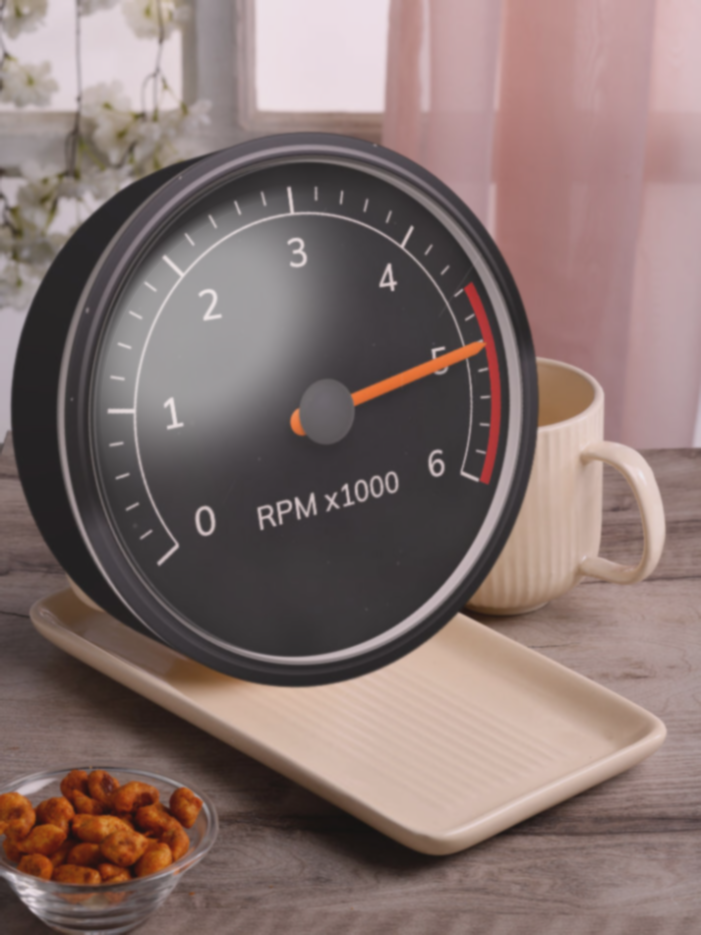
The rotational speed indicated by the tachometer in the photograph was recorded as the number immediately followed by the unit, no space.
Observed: 5000rpm
